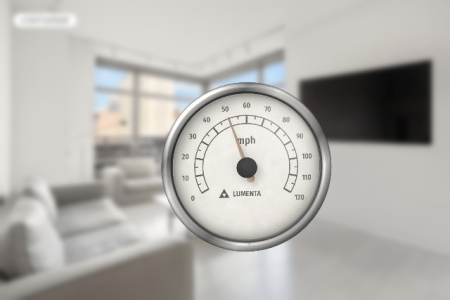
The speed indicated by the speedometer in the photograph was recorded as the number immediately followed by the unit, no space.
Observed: 50mph
